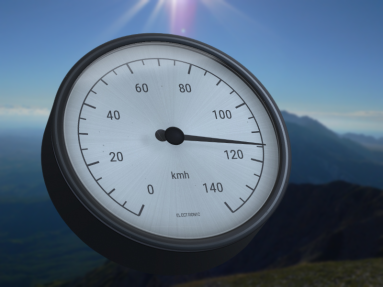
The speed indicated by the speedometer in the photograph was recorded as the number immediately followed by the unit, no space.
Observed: 115km/h
